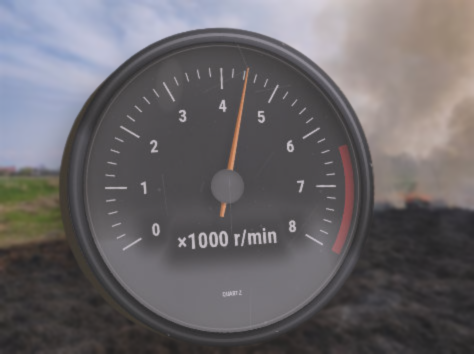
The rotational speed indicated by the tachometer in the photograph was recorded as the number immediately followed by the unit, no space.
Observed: 4400rpm
